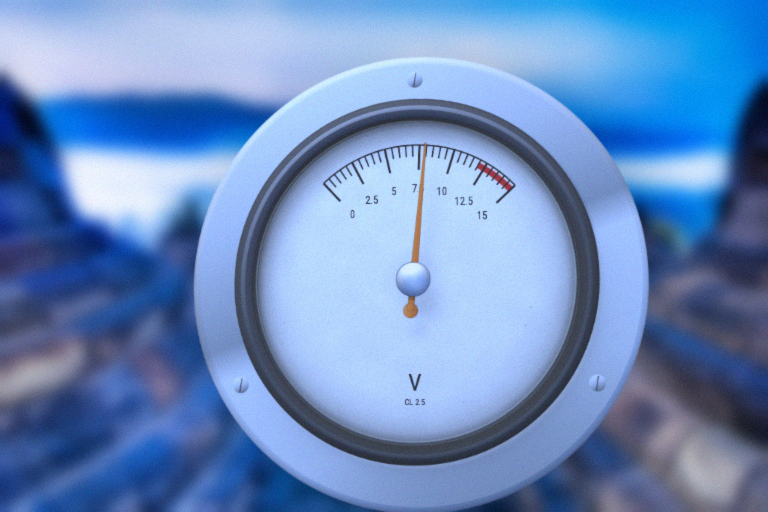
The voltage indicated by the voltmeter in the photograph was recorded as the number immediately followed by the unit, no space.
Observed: 8V
